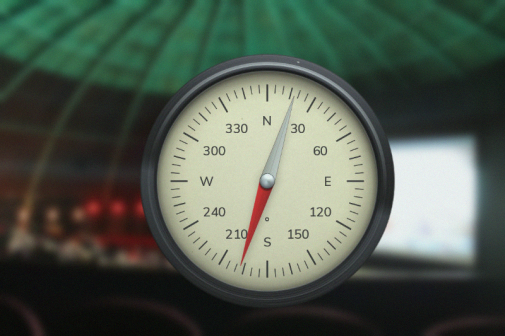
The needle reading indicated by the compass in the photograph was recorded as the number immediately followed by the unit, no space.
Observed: 197.5°
